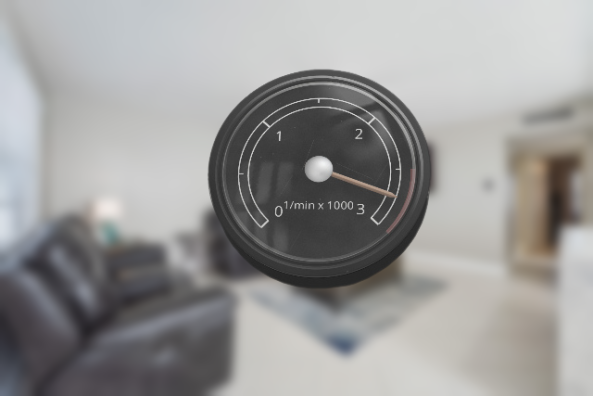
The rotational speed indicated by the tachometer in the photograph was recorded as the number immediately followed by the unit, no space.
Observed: 2750rpm
